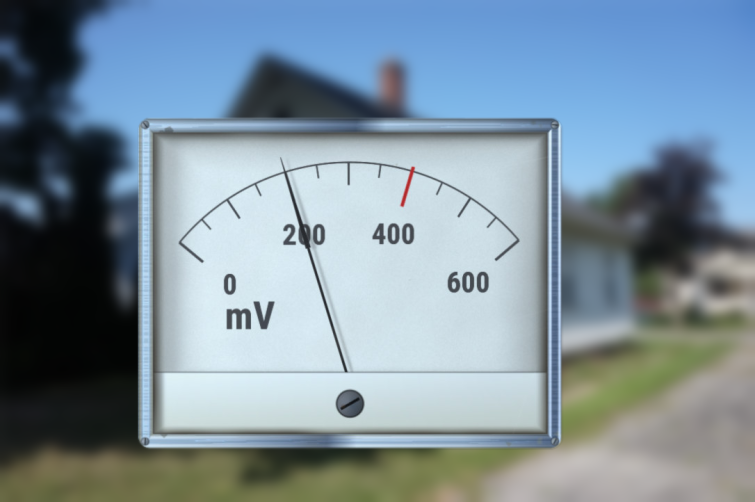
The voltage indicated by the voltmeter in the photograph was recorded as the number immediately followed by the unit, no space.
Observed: 200mV
